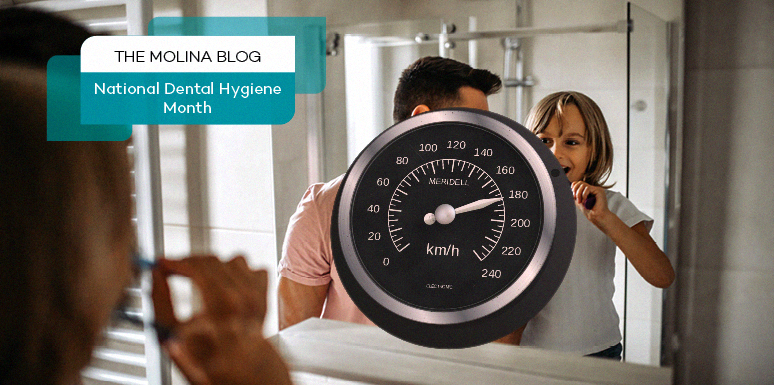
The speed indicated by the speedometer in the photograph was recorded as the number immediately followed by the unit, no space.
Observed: 180km/h
